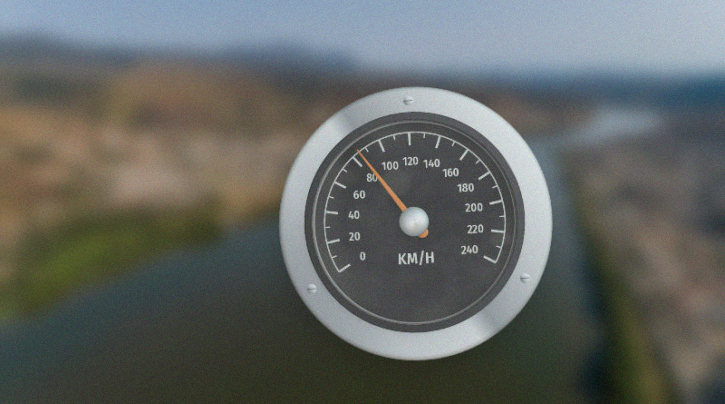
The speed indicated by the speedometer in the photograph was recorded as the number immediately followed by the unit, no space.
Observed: 85km/h
